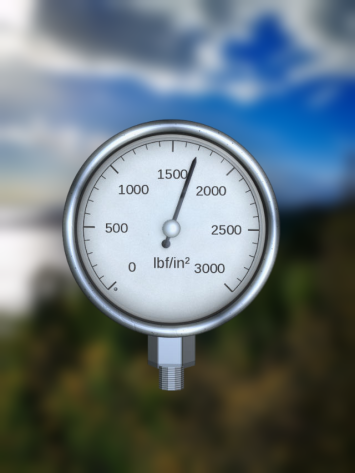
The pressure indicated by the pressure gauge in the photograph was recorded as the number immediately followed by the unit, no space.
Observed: 1700psi
